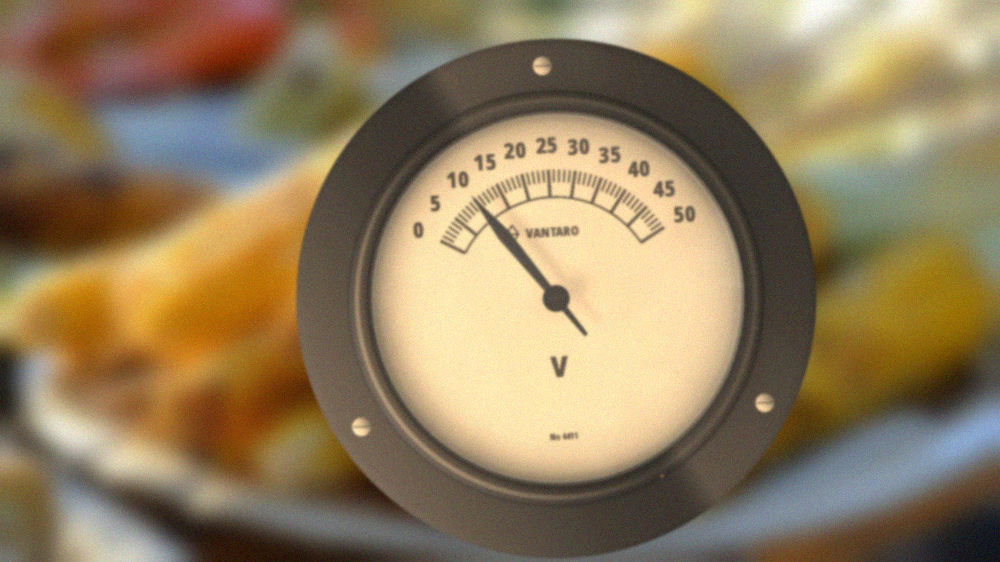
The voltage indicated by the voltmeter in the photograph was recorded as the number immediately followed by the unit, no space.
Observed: 10V
